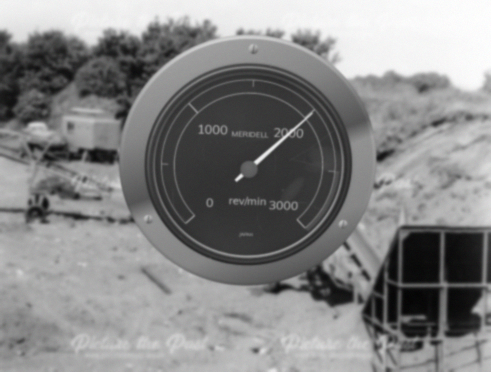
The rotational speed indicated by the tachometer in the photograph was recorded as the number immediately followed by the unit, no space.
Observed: 2000rpm
